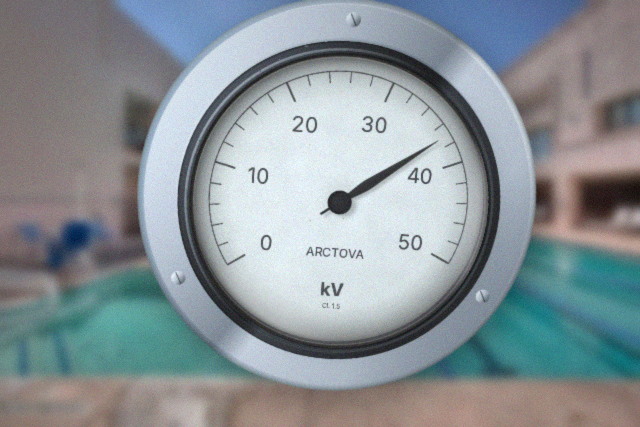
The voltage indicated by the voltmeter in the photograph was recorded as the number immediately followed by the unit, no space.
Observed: 37kV
